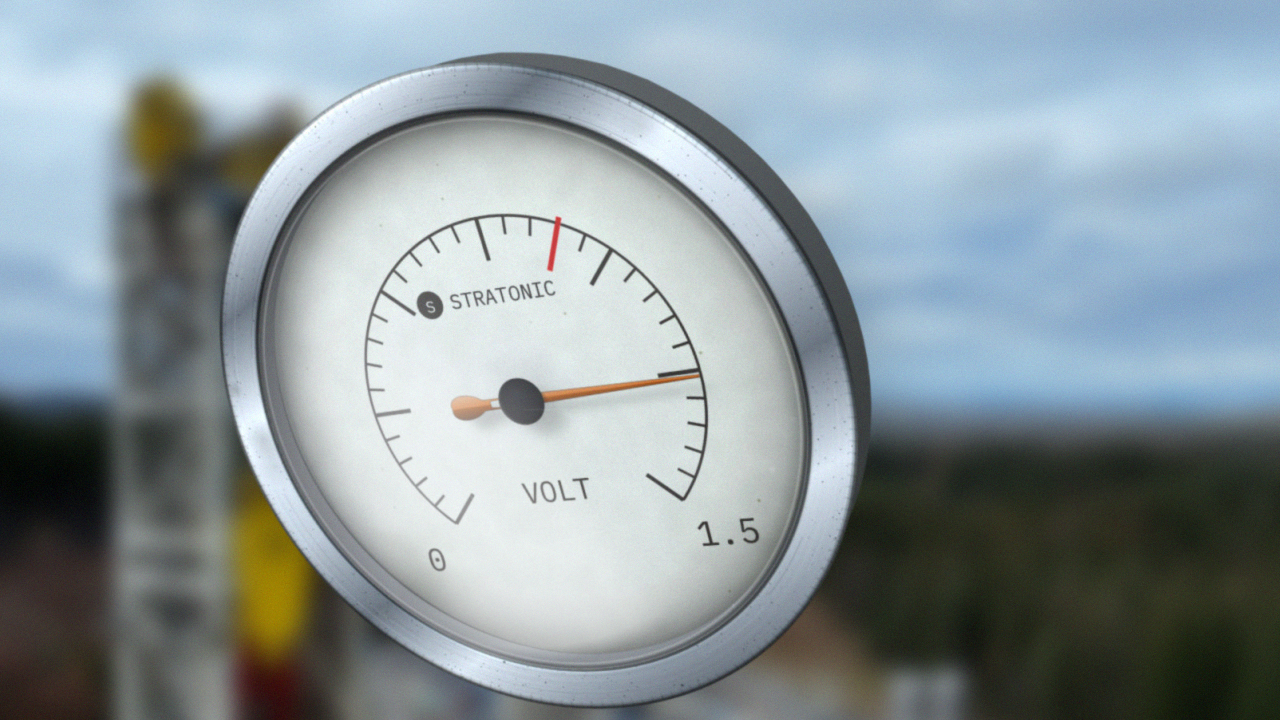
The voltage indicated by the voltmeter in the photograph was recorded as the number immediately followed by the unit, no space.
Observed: 1.25V
